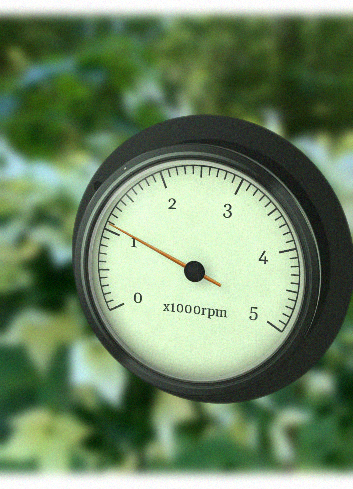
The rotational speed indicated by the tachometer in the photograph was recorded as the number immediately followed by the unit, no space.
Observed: 1100rpm
